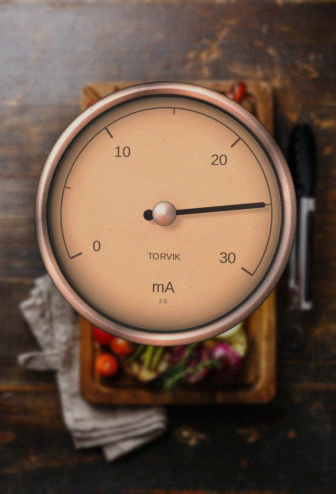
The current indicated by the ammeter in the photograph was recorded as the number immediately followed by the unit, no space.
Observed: 25mA
